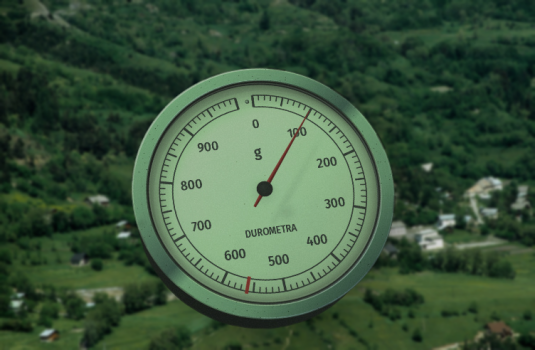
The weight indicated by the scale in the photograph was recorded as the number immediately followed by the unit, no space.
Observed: 100g
